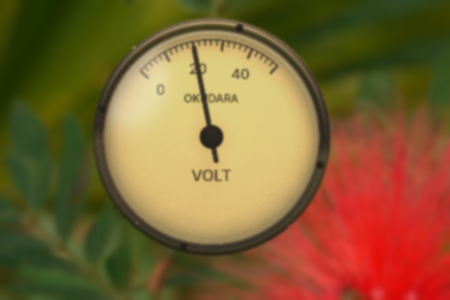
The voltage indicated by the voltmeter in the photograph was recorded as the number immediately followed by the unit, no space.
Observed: 20V
